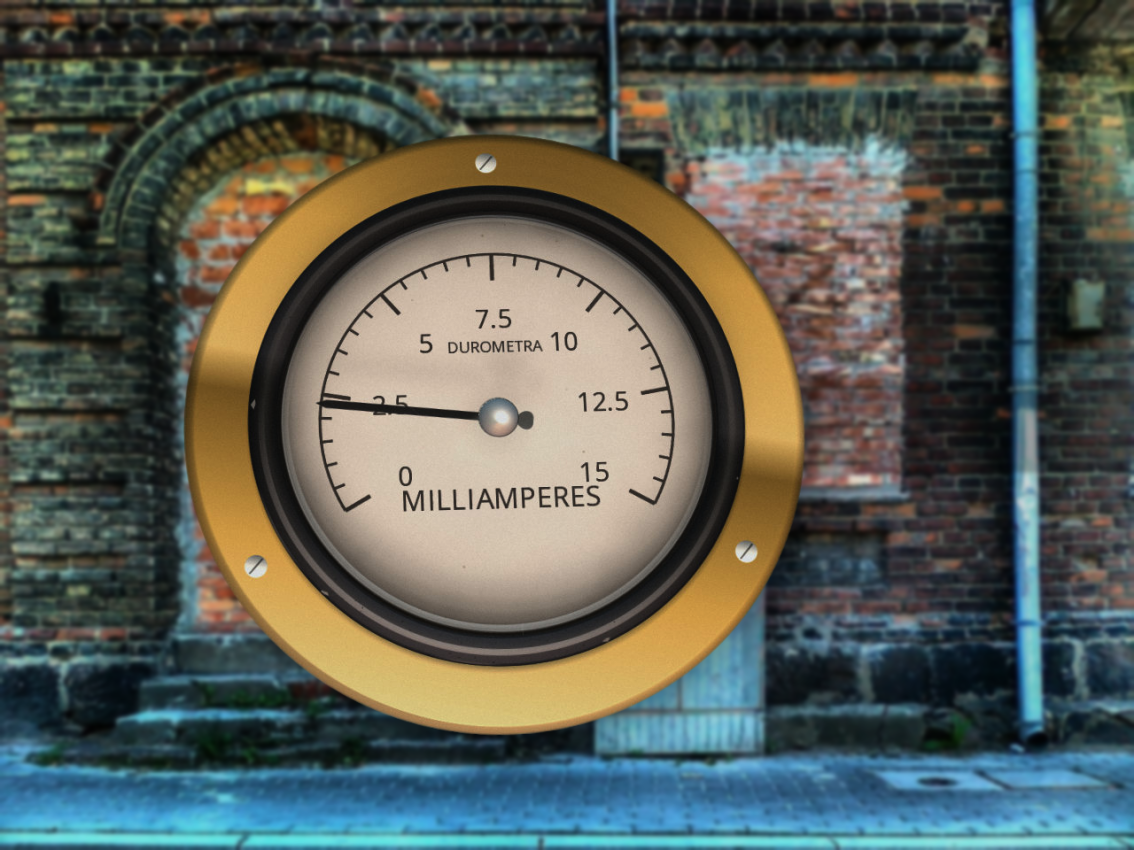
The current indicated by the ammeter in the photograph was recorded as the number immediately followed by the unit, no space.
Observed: 2.25mA
